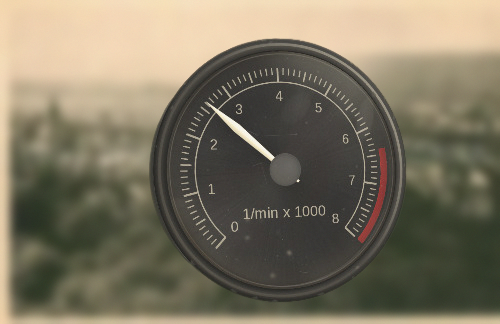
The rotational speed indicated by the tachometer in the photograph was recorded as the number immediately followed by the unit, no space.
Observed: 2600rpm
